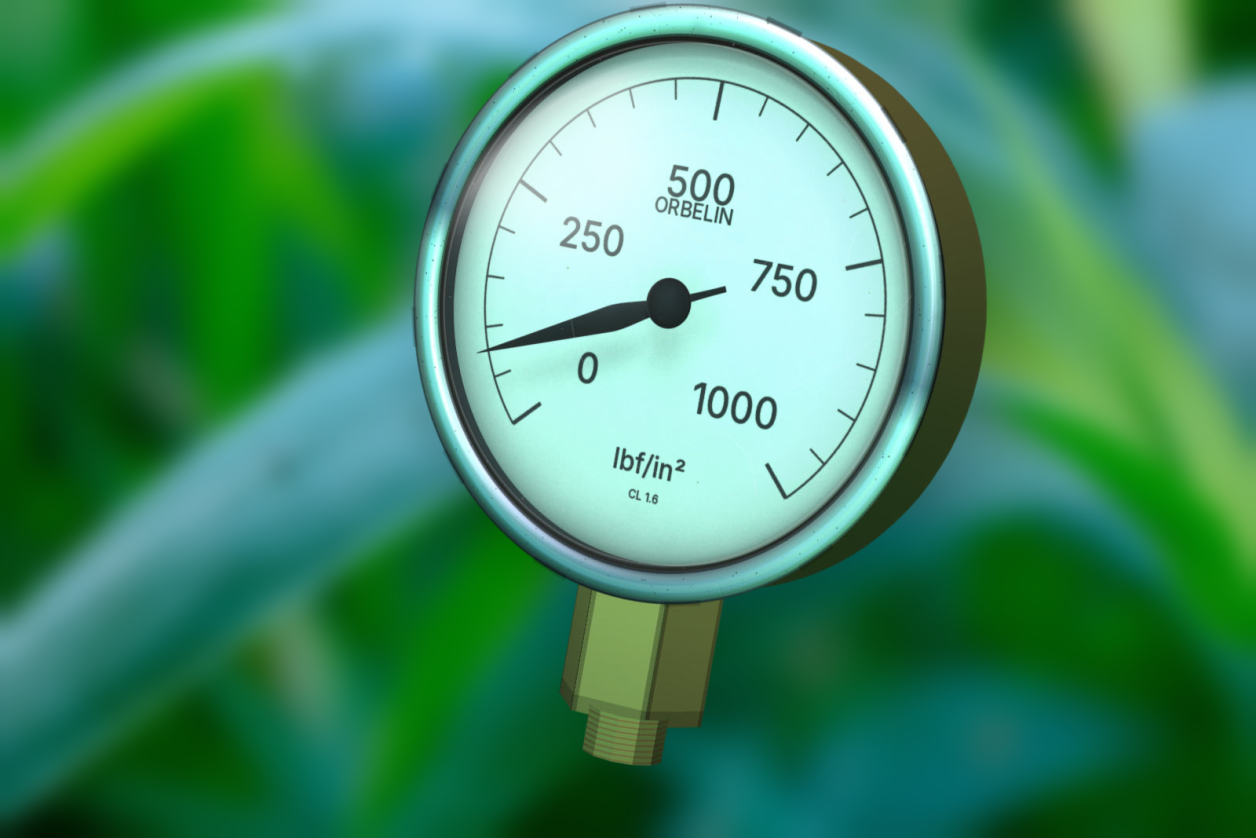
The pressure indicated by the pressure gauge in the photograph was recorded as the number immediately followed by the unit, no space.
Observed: 75psi
